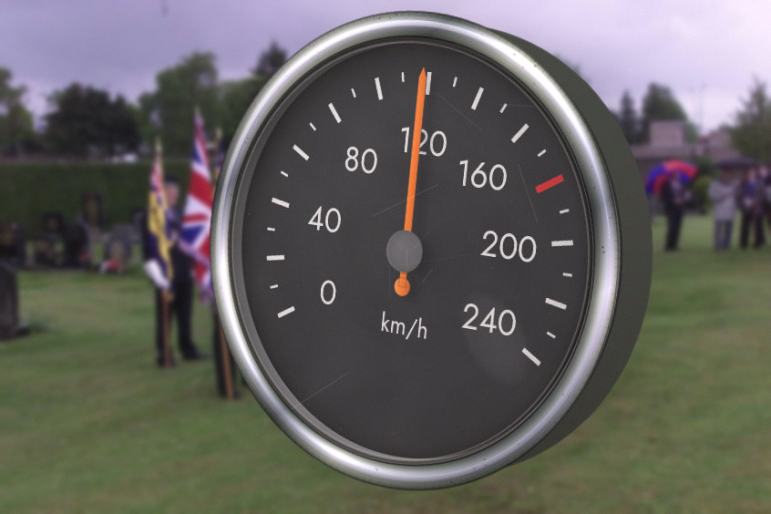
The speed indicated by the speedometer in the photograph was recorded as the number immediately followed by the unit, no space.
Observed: 120km/h
